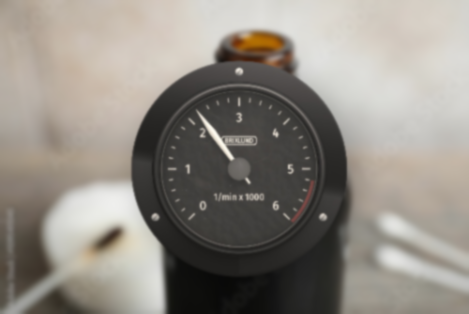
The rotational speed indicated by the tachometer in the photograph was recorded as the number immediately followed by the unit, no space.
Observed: 2200rpm
